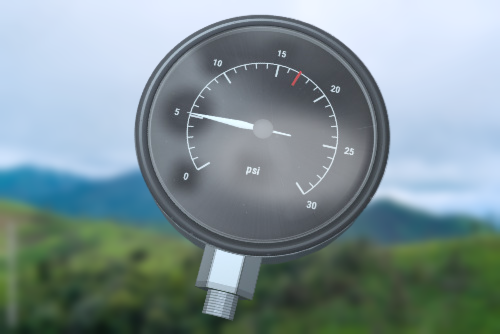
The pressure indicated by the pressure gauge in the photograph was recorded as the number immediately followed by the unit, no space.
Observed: 5psi
